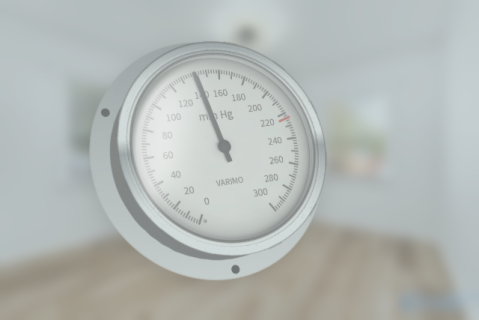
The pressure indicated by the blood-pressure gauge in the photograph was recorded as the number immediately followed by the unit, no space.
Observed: 140mmHg
